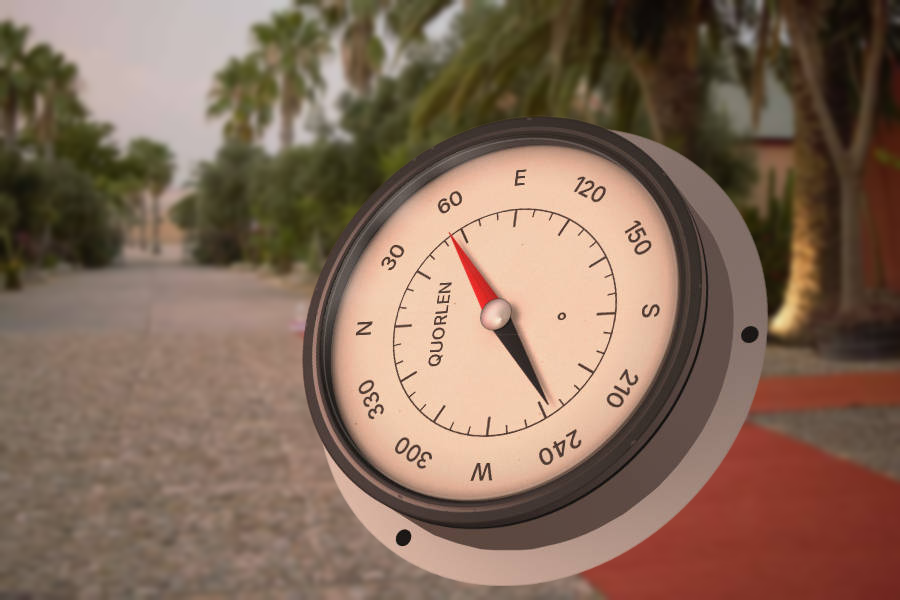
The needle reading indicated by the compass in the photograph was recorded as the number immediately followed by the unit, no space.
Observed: 55°
